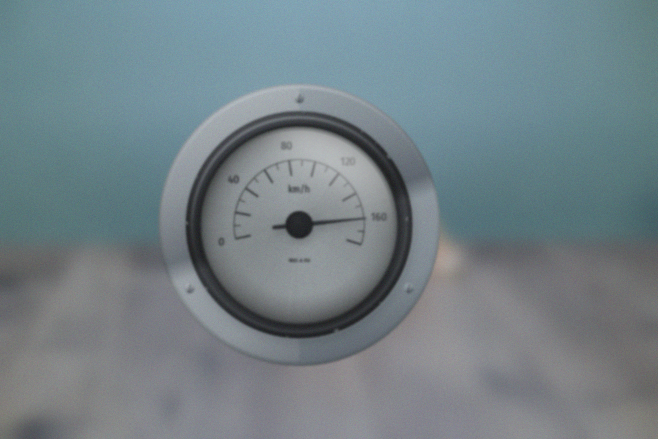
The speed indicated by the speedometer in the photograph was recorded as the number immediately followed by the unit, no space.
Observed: 160km/h
